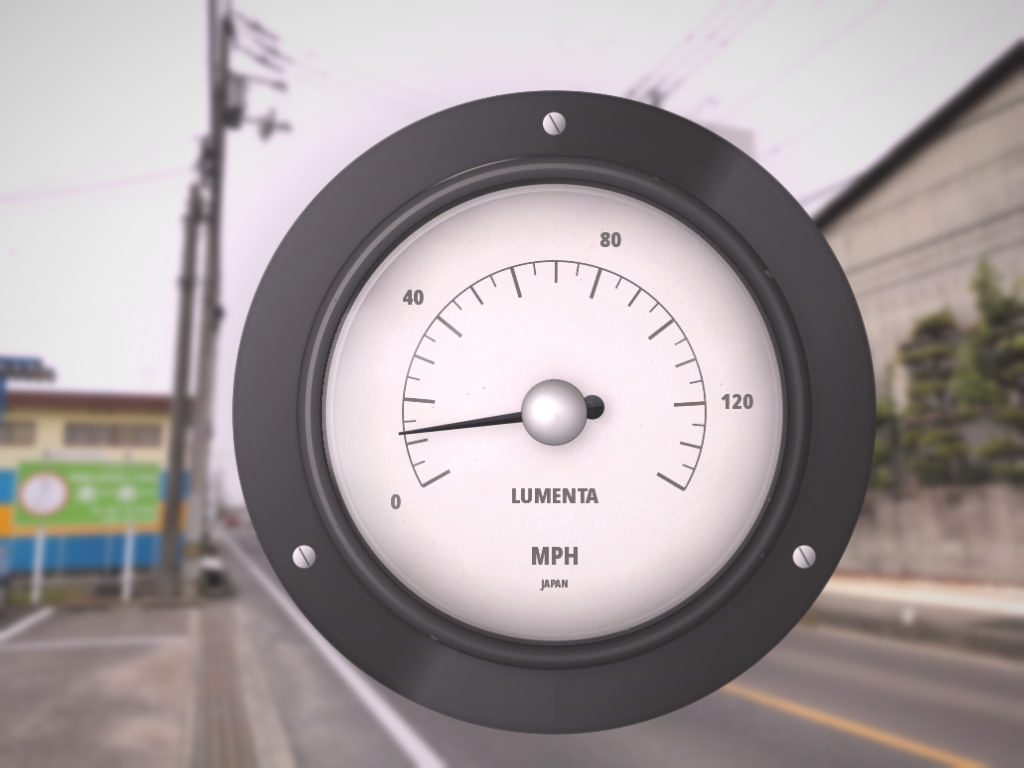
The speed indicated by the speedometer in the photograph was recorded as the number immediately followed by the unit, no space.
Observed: 12.5mph
